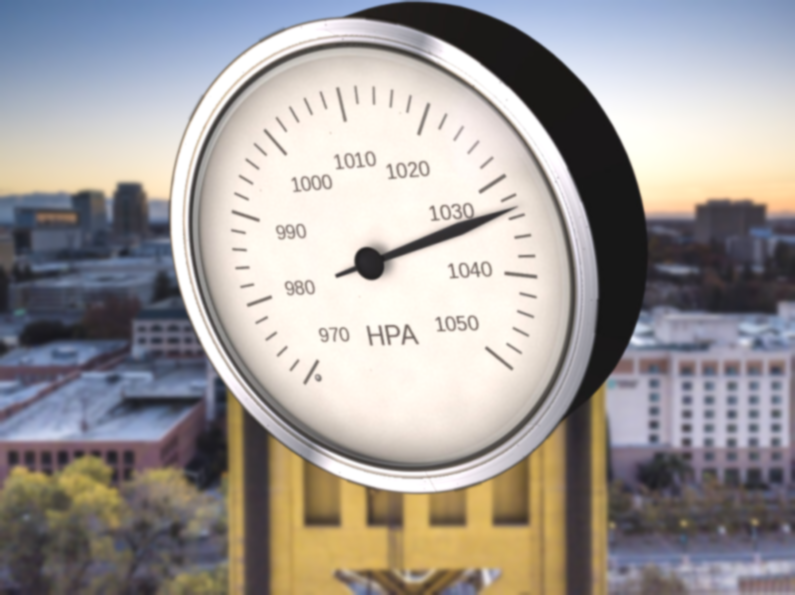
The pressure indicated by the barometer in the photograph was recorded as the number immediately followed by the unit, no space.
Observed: 1033hPa
